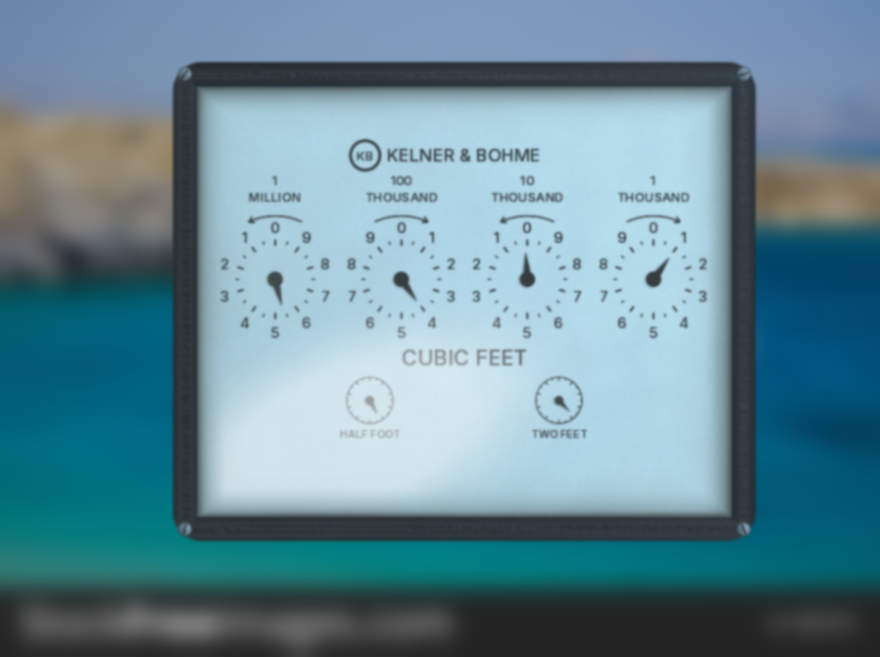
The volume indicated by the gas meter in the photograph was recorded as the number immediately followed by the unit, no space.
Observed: 540100ft³
